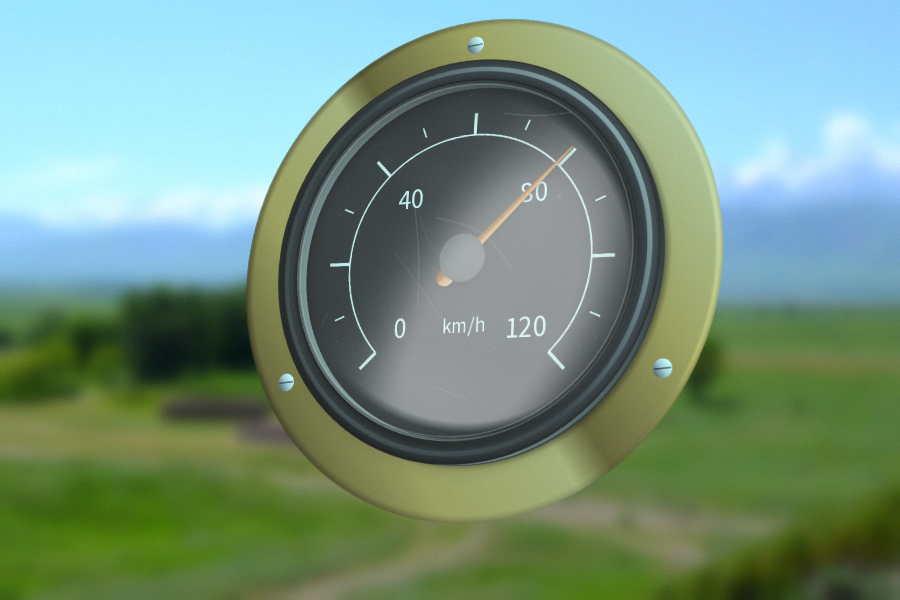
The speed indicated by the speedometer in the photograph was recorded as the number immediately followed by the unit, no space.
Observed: 80km/h
